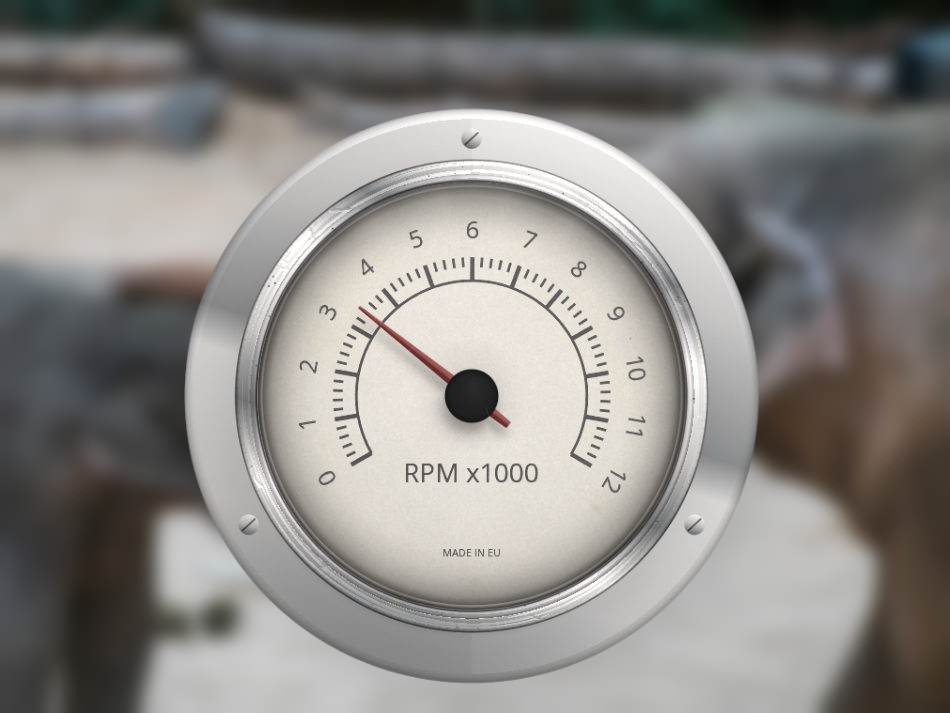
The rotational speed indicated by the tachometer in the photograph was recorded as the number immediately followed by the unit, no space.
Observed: 3400rpm
